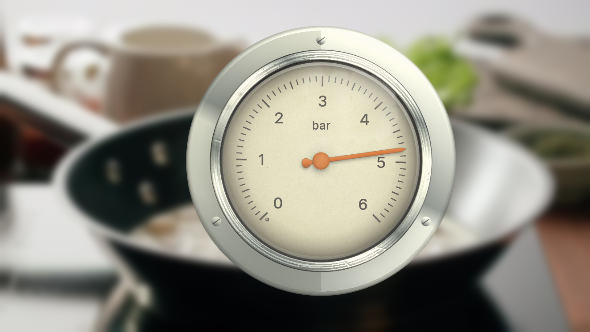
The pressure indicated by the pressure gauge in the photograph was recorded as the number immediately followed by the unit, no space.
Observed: 4.8bar
